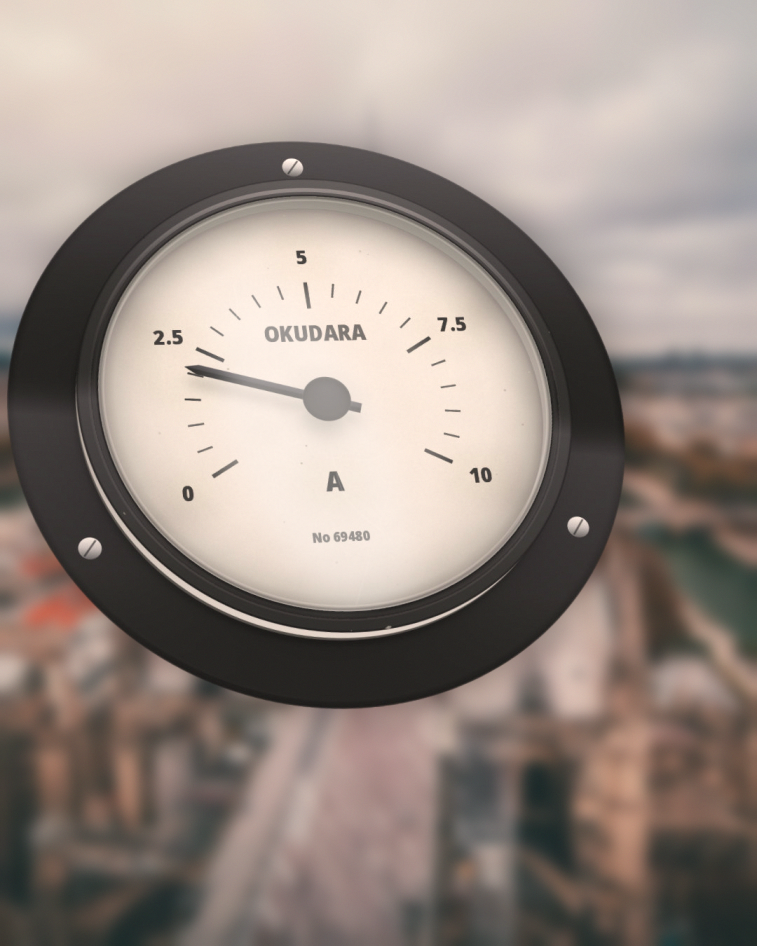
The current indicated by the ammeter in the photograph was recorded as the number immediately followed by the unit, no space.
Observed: 2A
